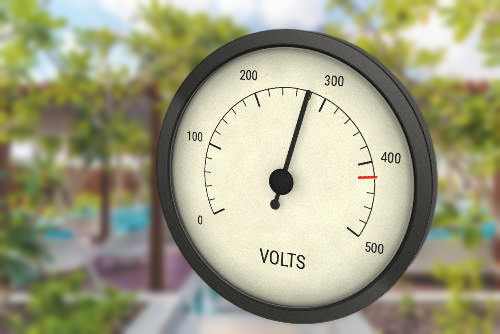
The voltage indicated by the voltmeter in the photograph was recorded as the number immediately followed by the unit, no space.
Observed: 280V
